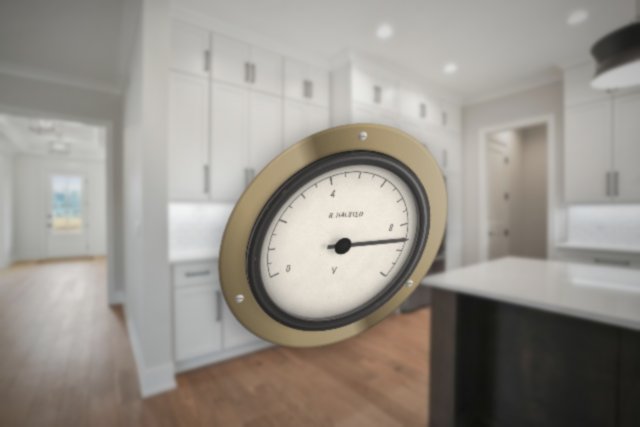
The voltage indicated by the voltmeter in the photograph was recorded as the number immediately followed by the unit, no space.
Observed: 8.5V
